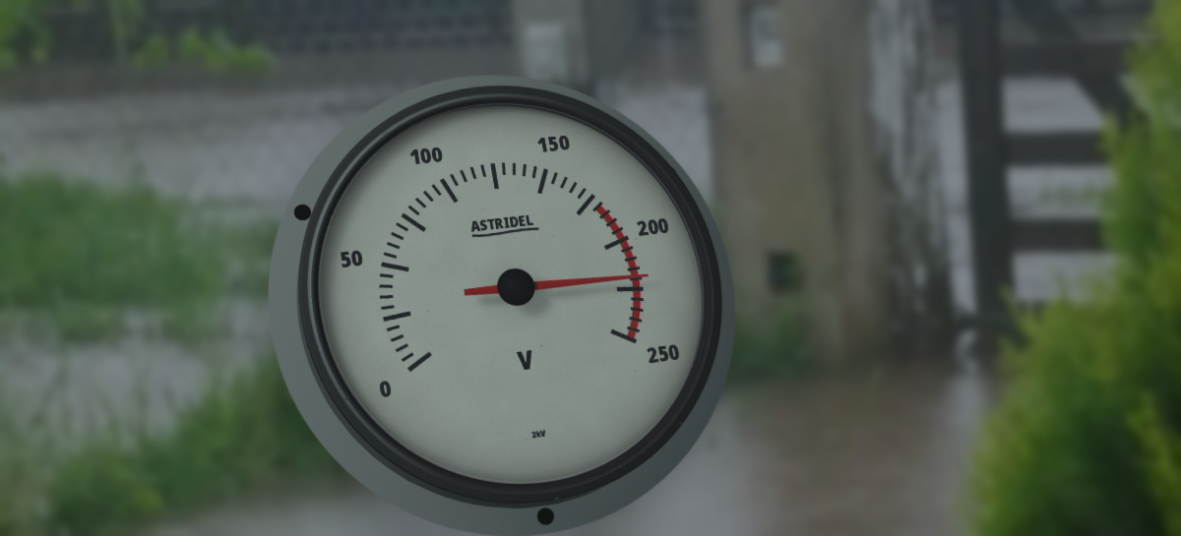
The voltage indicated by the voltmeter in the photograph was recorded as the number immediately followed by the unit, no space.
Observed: 220V
